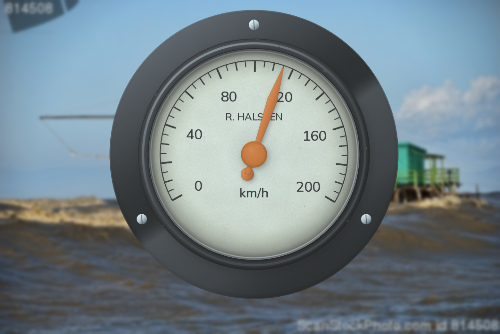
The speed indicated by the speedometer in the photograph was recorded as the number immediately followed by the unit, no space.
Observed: 115km/h
